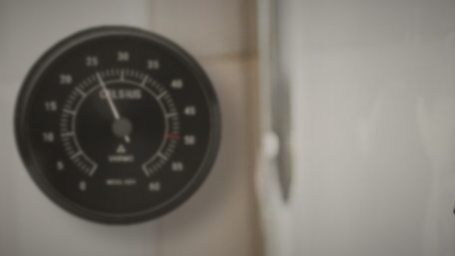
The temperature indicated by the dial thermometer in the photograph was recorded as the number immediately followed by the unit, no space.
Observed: 25°C
